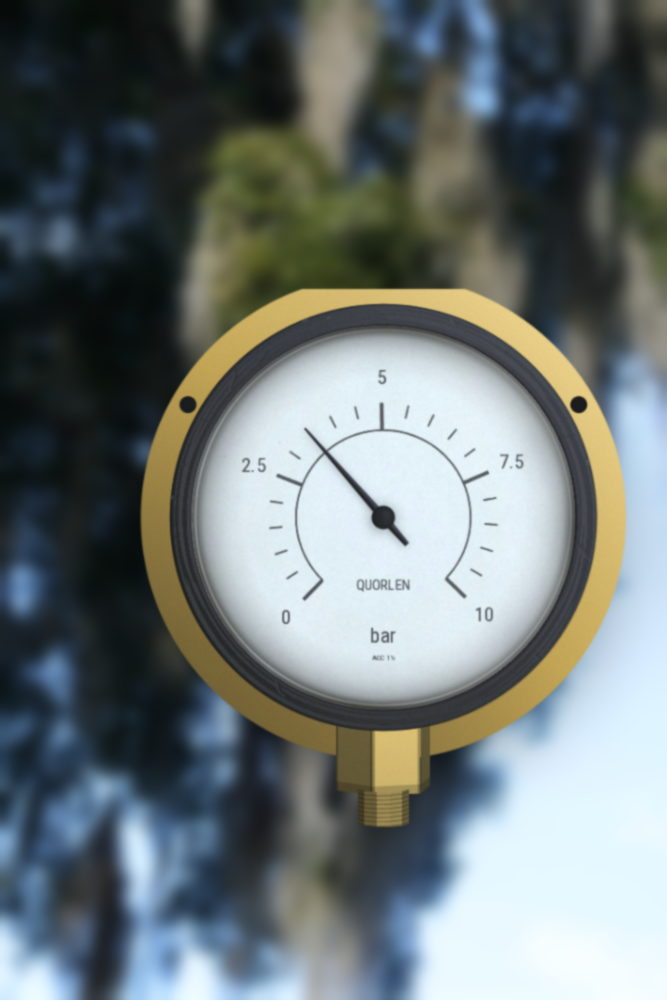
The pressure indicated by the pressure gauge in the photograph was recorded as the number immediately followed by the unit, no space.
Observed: 3.5bar
